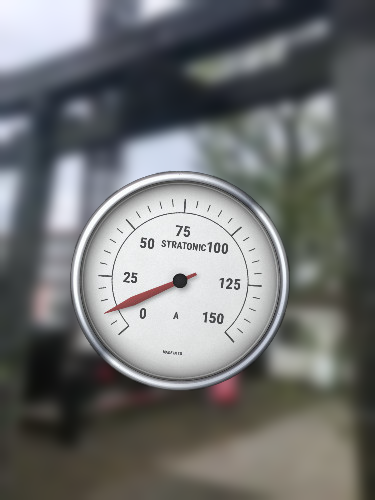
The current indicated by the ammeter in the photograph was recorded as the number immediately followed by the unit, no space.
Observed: 10A
